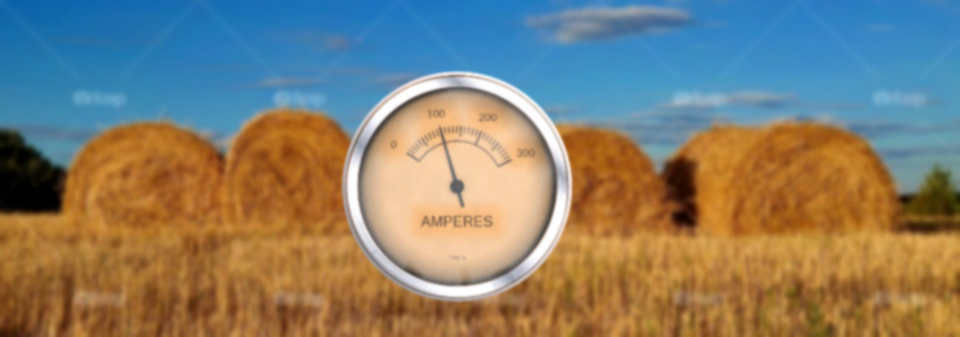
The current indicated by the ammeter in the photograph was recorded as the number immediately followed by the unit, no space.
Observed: 100A
